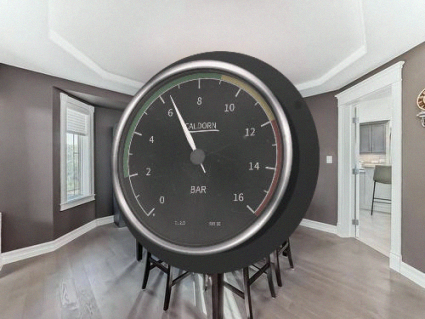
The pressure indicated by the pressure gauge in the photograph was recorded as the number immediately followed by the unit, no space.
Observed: 6.5bar
